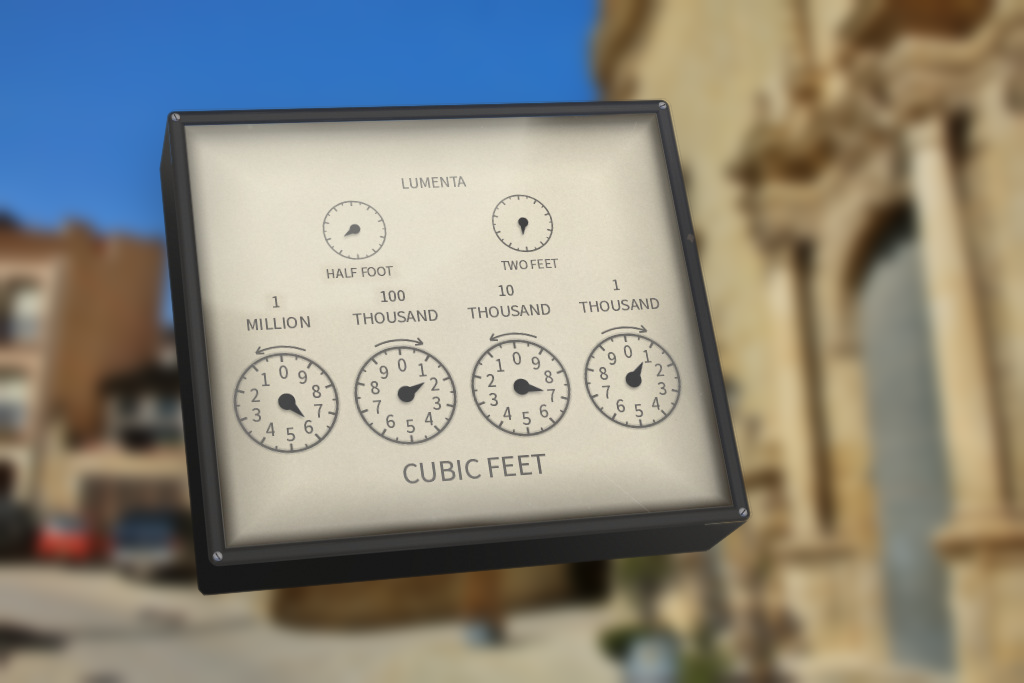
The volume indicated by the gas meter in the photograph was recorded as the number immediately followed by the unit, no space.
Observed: 617100ft³
